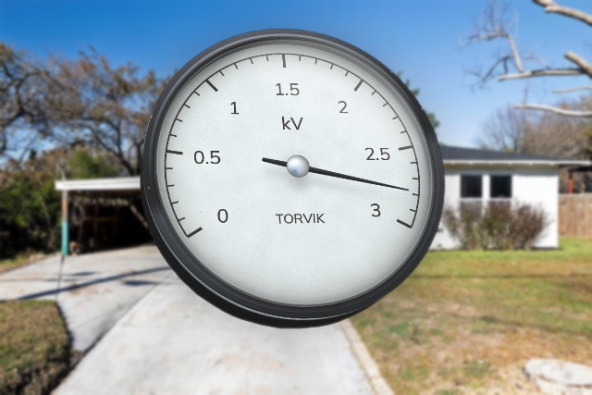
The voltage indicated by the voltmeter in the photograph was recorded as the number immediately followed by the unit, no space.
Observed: 2.8kV
